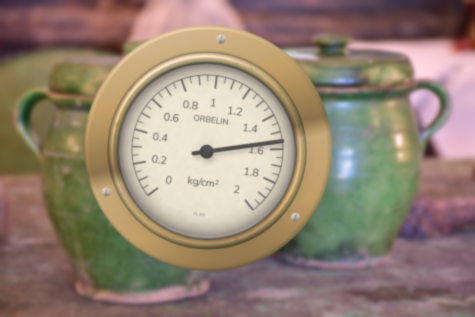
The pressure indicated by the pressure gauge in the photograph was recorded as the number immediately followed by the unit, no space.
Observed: 1.55kg/cm²
